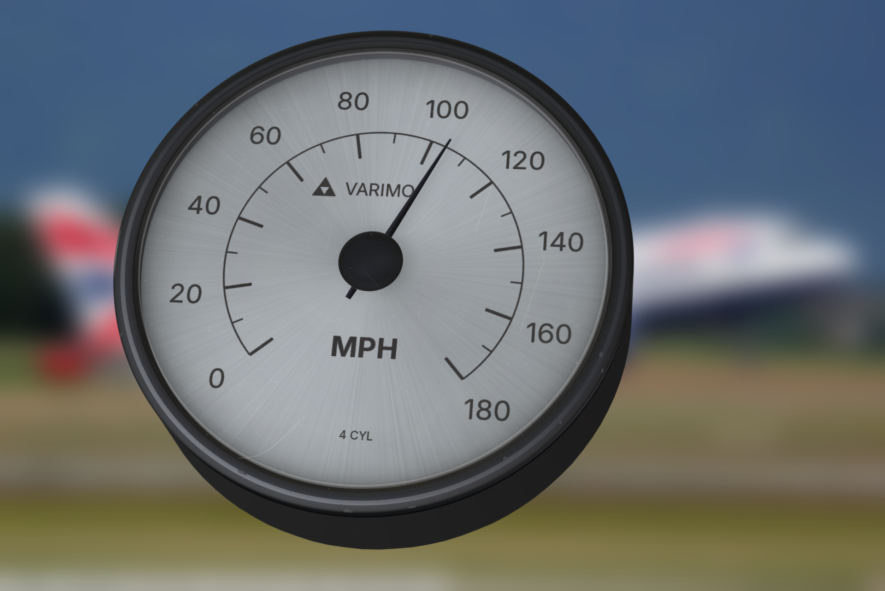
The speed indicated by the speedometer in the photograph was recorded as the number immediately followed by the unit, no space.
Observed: 105mph
